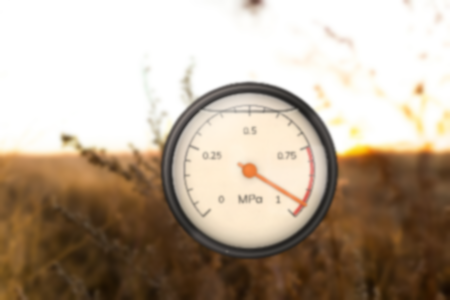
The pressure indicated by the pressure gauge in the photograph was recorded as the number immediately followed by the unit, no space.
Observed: 0.95MPa
